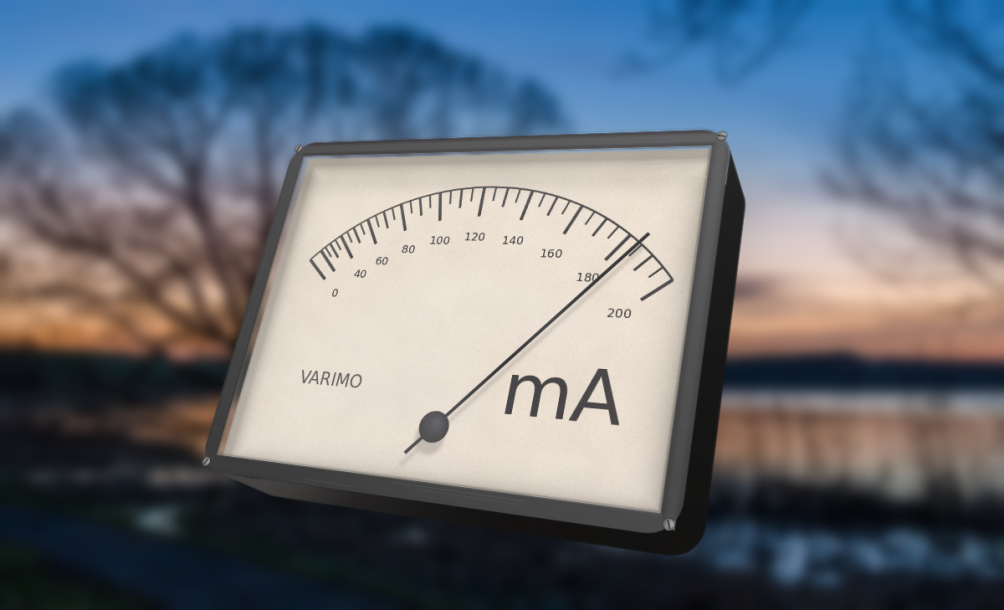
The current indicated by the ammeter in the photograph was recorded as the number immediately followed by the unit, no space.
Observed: 185mA
